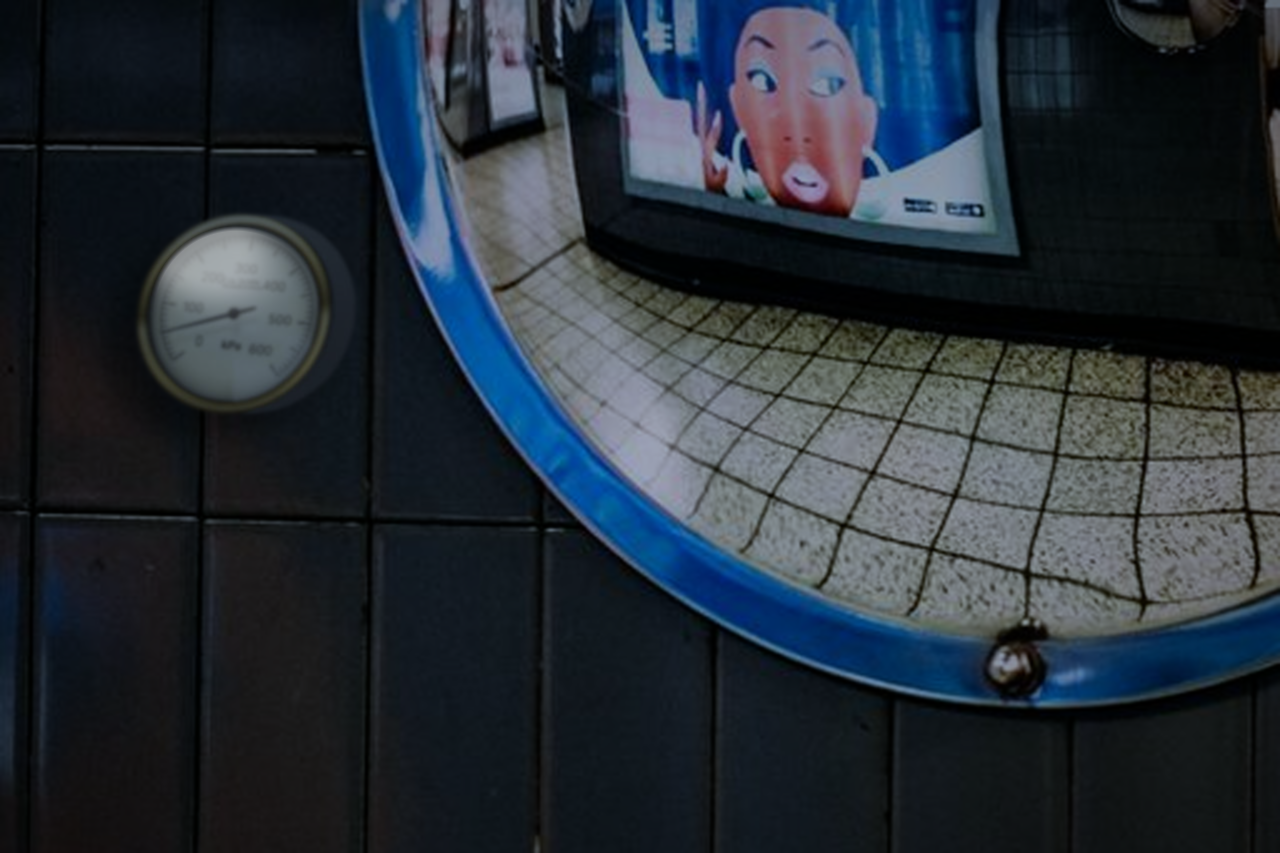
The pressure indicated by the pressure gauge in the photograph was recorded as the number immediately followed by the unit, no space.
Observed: 50kPa
